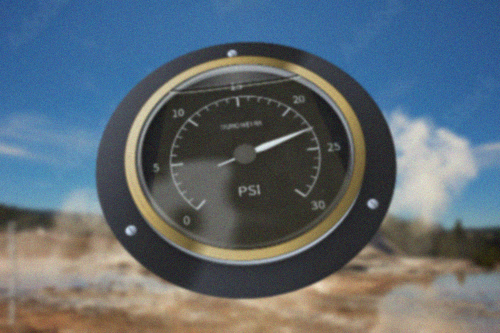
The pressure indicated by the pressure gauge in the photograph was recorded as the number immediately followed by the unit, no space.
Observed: 23psi
